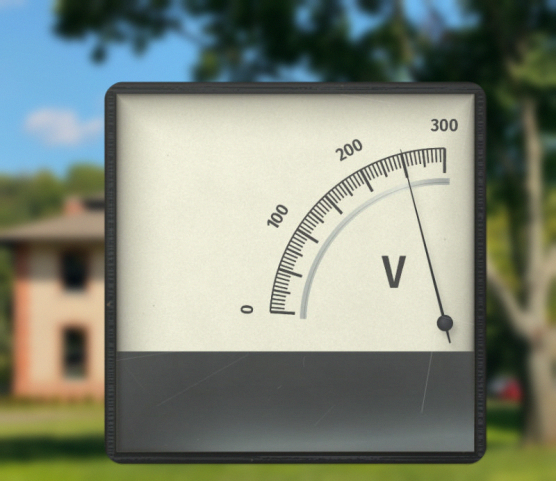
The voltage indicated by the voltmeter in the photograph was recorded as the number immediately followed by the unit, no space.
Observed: 250V
